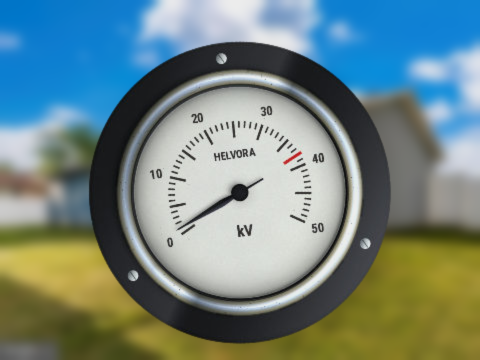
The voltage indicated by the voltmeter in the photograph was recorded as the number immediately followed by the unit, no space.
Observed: 1kV
